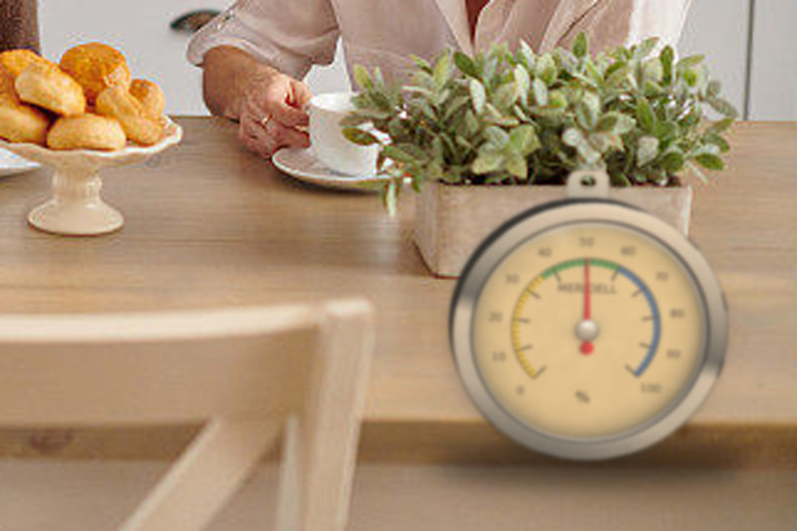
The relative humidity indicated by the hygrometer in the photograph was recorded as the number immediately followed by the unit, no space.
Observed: 50%
